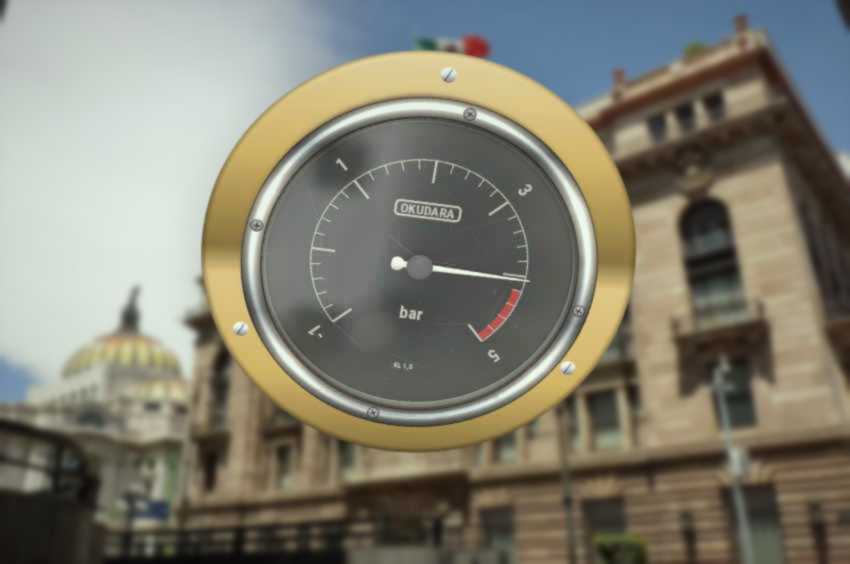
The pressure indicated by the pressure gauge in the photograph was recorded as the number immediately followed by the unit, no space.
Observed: 4bar
